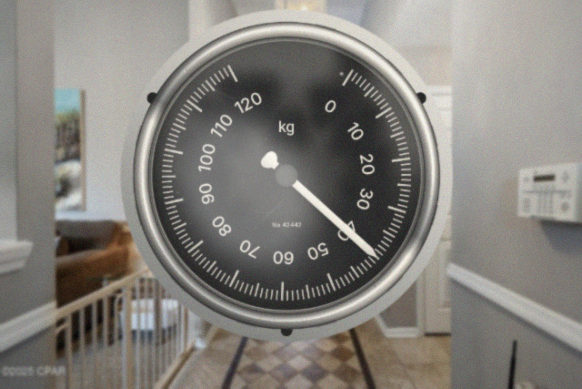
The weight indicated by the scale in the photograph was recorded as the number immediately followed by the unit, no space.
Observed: 40kg
